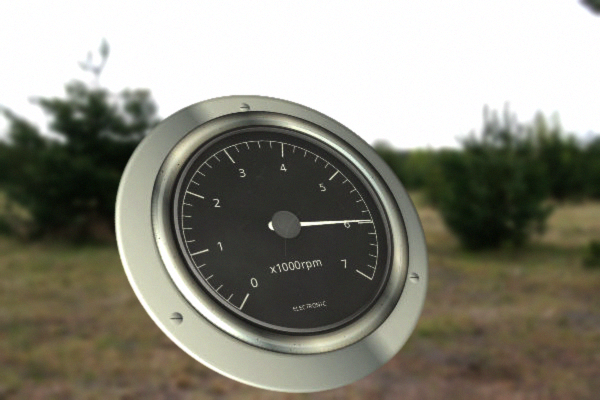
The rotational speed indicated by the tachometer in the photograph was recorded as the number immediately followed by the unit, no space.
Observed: 6000rpm
